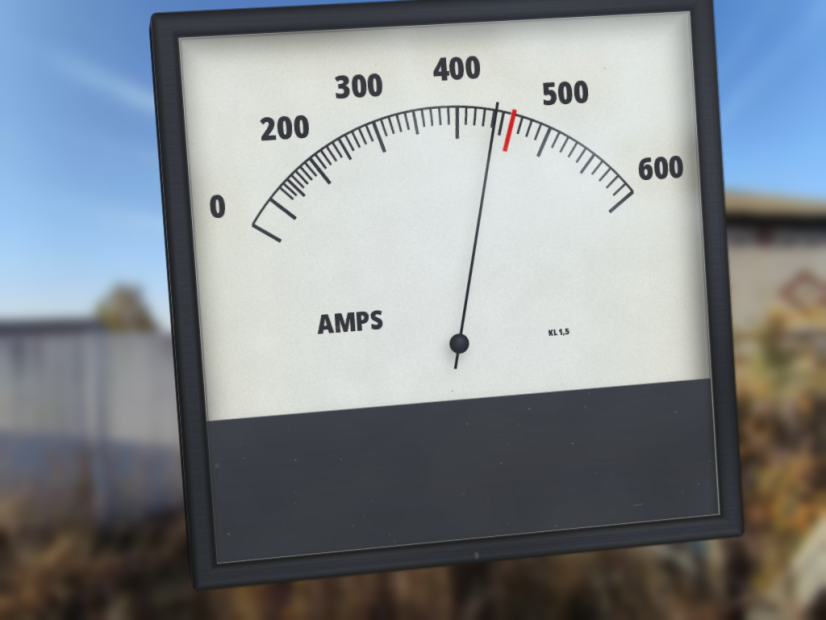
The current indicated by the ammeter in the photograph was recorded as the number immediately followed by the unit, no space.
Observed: 440A
